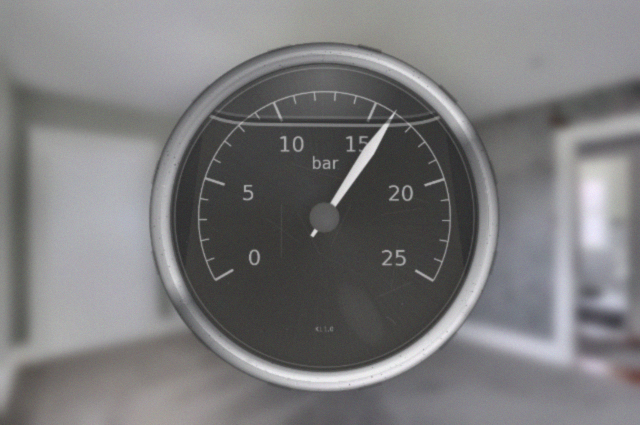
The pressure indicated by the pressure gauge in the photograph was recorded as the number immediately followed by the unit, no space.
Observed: 16bar
